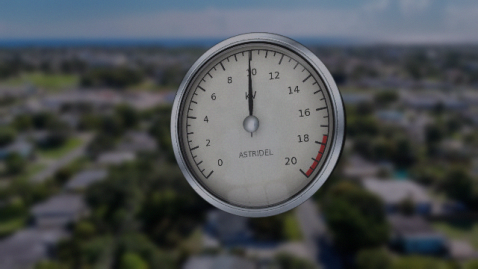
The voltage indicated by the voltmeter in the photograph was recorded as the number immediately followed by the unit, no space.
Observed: 10kV
